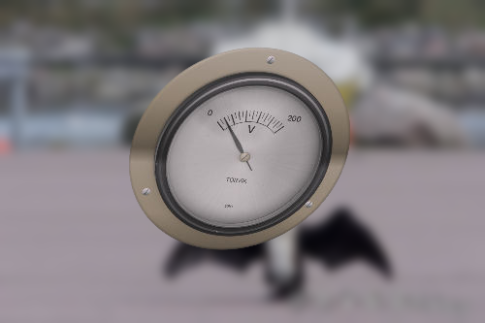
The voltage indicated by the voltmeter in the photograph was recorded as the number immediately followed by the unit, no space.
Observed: 20V
